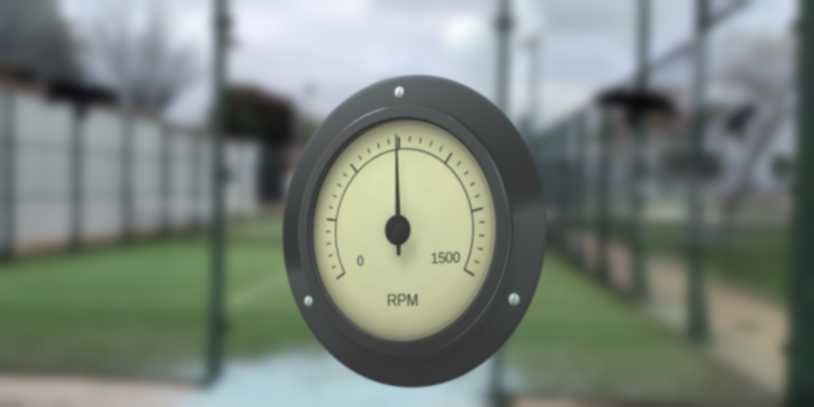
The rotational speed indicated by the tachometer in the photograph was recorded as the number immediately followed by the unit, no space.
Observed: 750rpm
